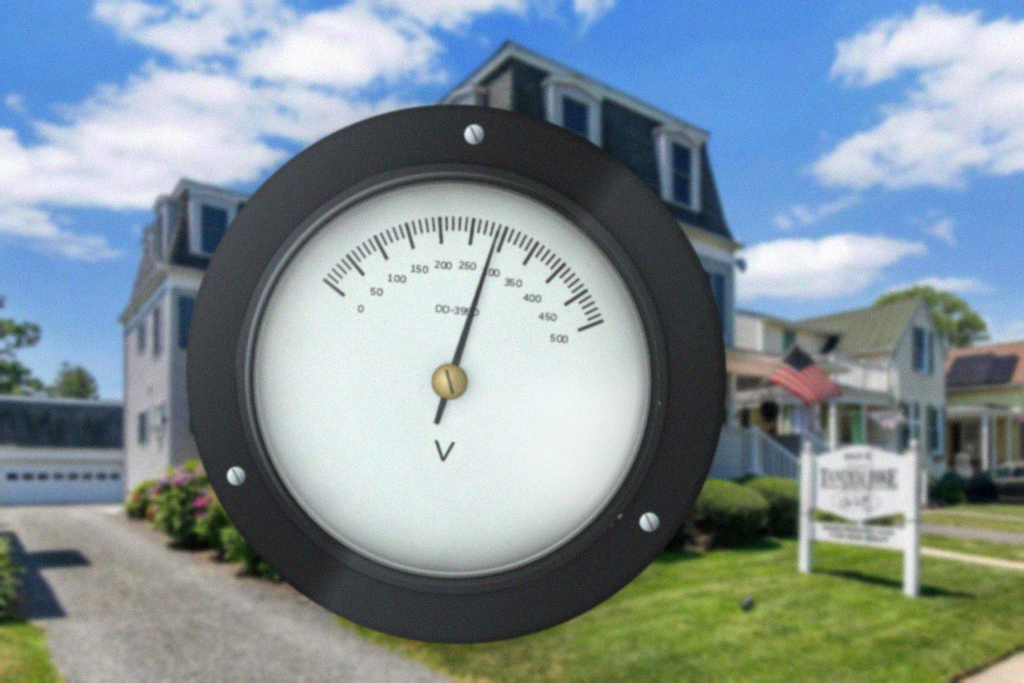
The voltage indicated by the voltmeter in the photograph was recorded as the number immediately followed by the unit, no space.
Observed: 290V
